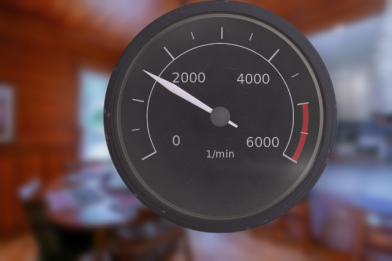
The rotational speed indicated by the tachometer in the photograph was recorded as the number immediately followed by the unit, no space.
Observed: 1500rpm
